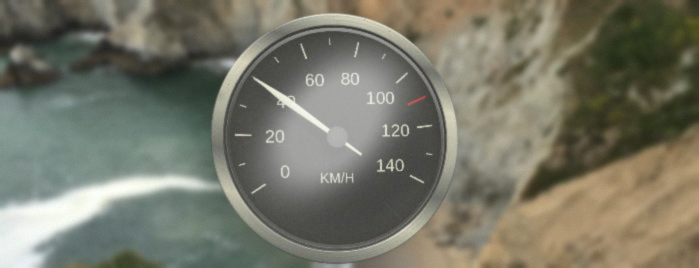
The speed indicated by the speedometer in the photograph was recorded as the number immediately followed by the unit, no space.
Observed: 40km/h
